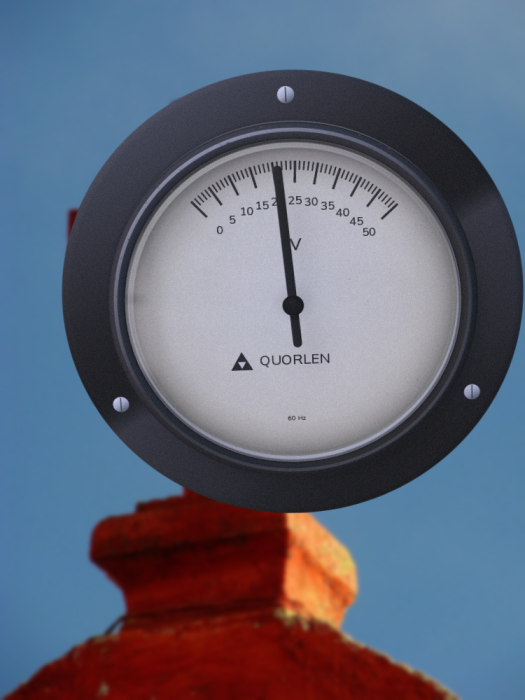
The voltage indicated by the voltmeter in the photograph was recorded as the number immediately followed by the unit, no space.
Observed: 21kV
